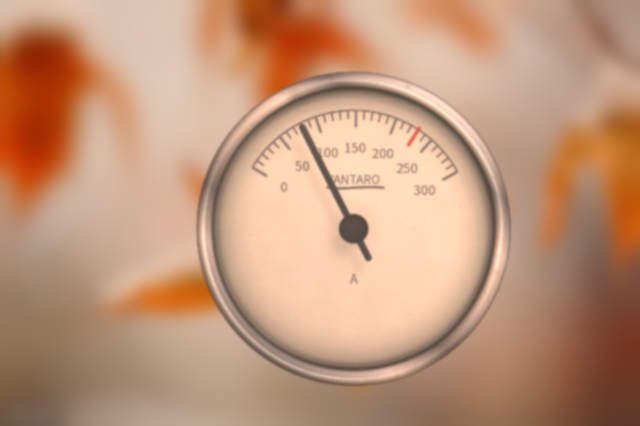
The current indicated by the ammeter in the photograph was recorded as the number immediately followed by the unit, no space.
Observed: 80A
